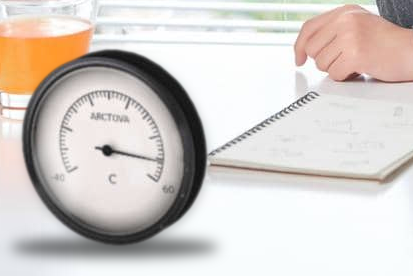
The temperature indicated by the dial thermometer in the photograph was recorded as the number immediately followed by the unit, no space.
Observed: 50°C
